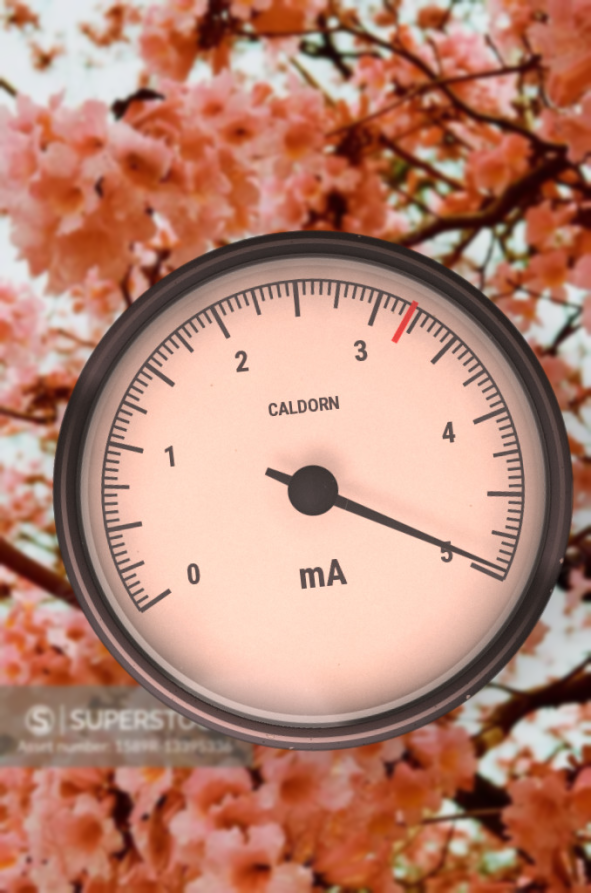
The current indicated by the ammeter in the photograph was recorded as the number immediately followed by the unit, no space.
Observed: 4.95mA
